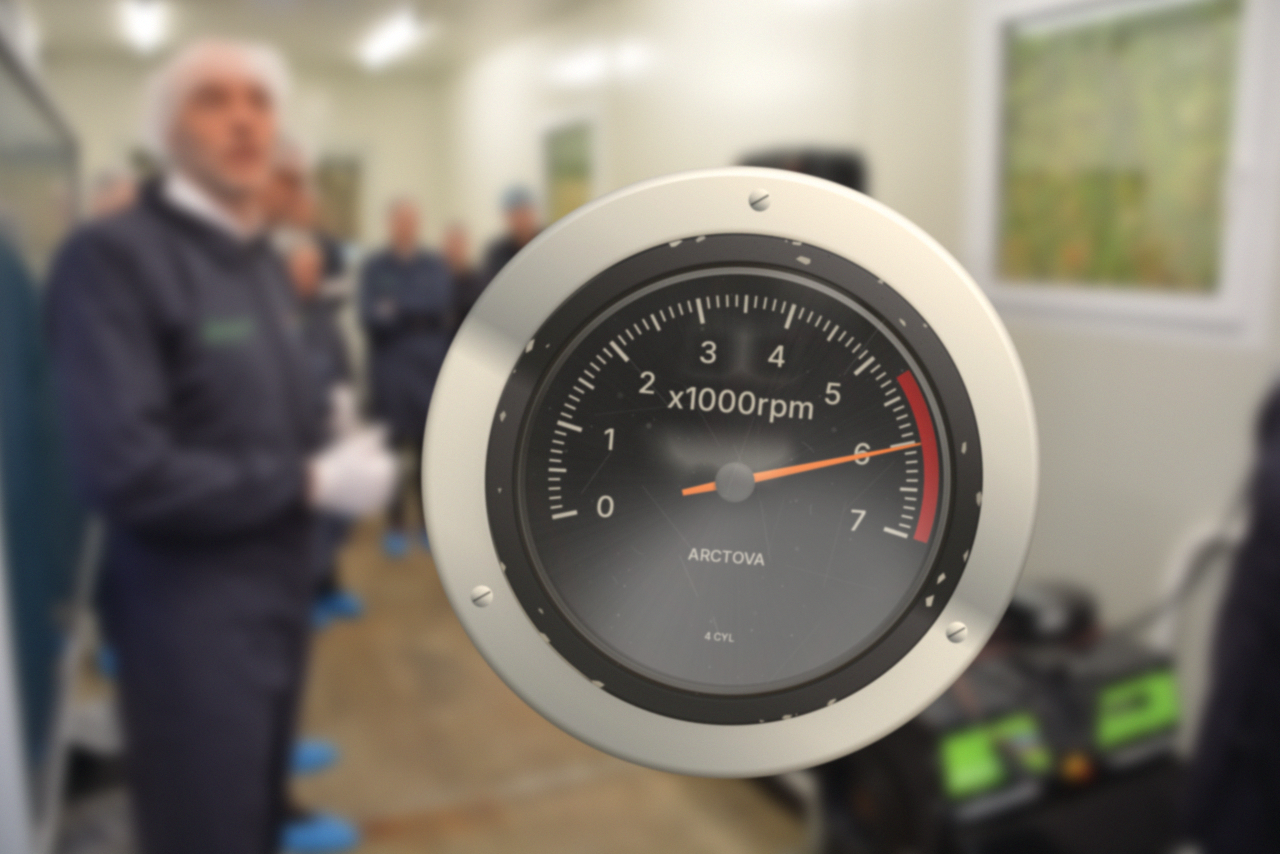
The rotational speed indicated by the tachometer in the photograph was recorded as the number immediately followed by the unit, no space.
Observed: 6000rpm
